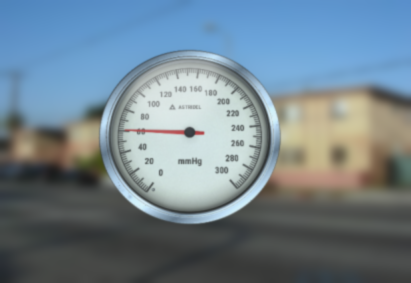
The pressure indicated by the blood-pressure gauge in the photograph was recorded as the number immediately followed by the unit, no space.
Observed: 60mmHg
